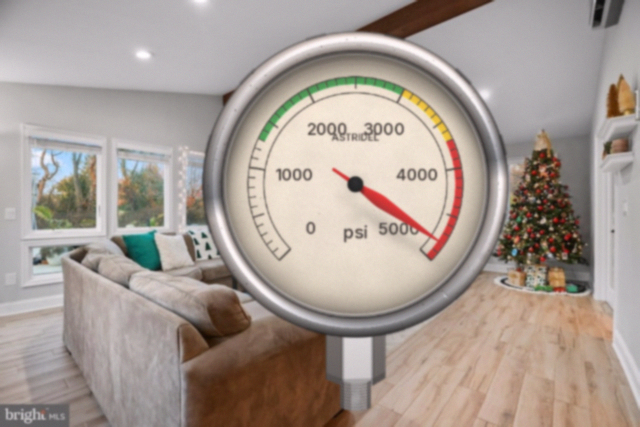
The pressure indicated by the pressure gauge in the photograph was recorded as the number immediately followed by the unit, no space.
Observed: 4800psi
